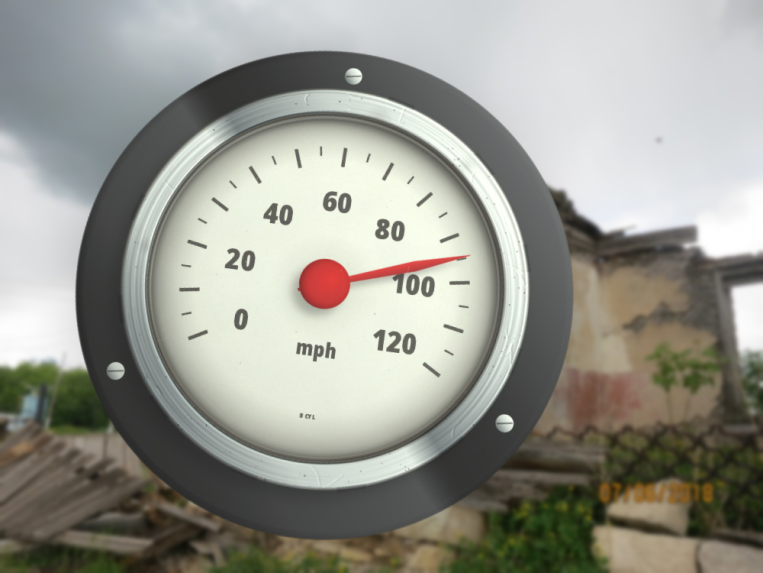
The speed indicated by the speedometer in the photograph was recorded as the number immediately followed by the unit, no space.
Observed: 95mph
